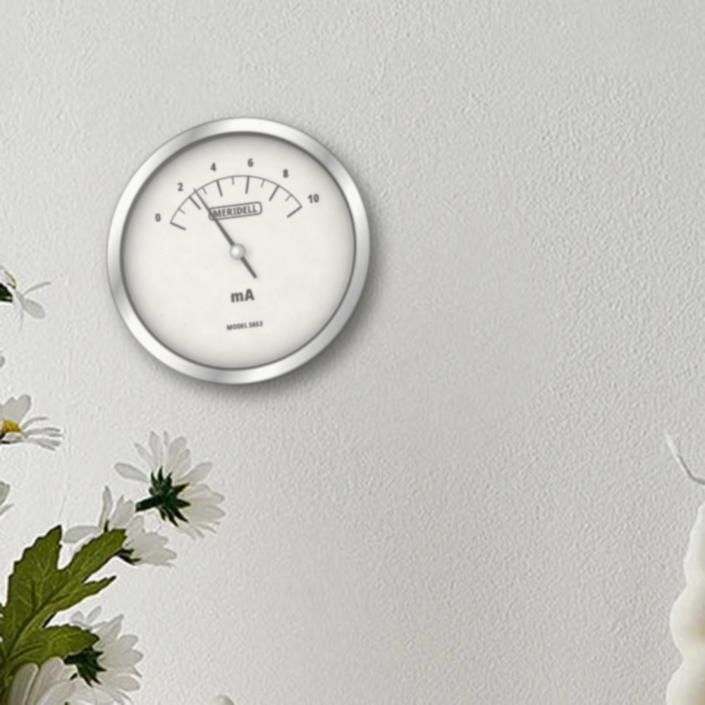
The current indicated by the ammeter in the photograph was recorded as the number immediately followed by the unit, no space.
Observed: 2.5mA
